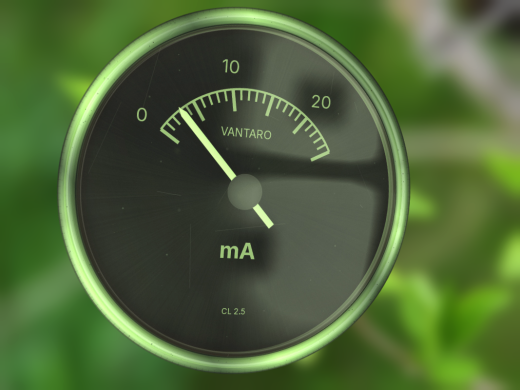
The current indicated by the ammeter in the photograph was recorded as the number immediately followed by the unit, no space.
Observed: 3mA
